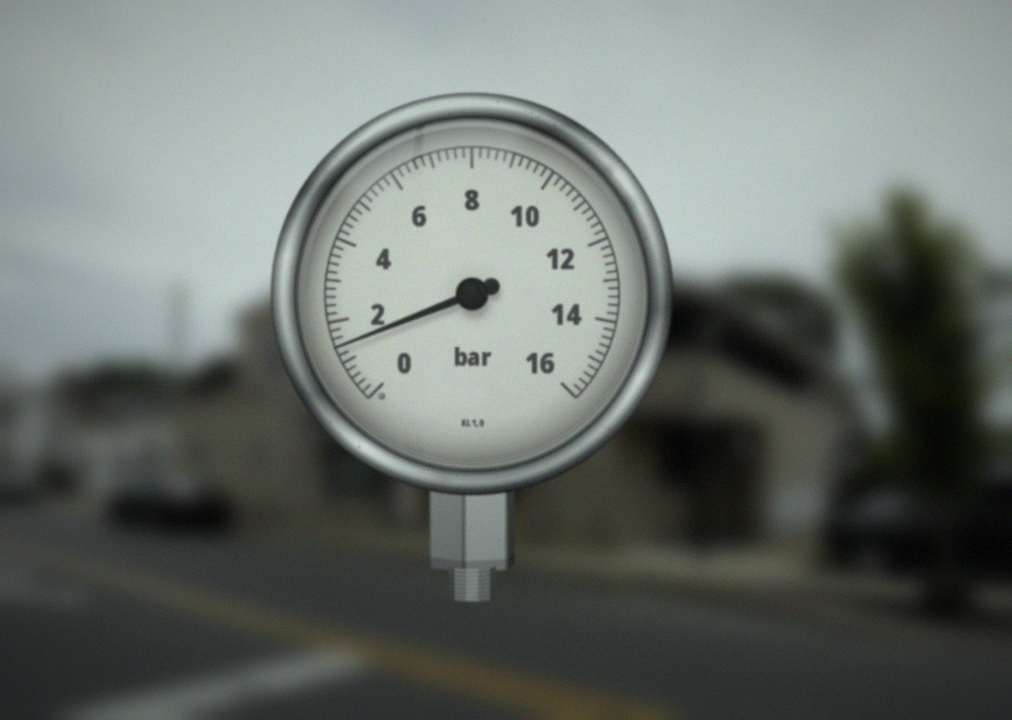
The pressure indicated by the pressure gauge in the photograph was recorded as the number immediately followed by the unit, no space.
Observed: 1.4bar
